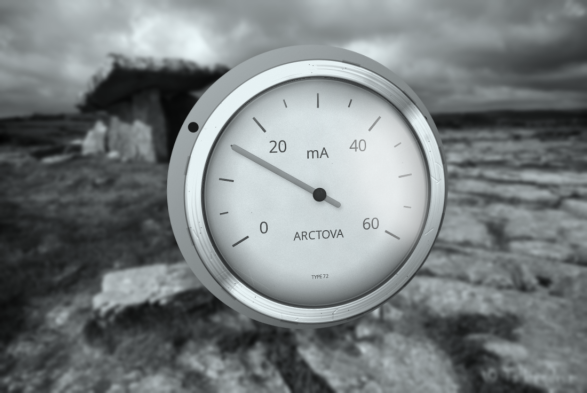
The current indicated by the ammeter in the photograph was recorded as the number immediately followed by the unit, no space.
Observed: 15mA
